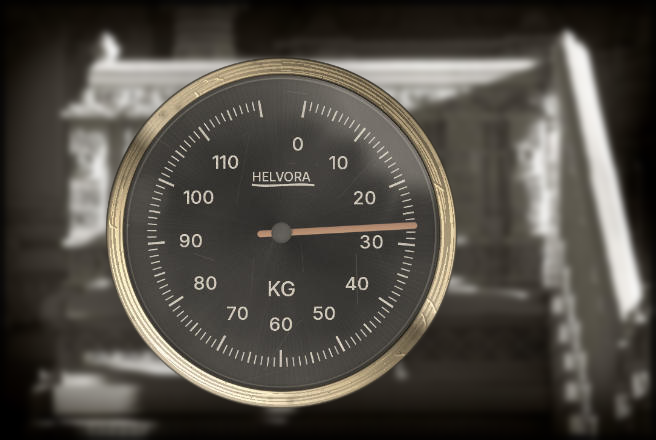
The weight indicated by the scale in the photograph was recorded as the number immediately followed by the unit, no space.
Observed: 27kg
